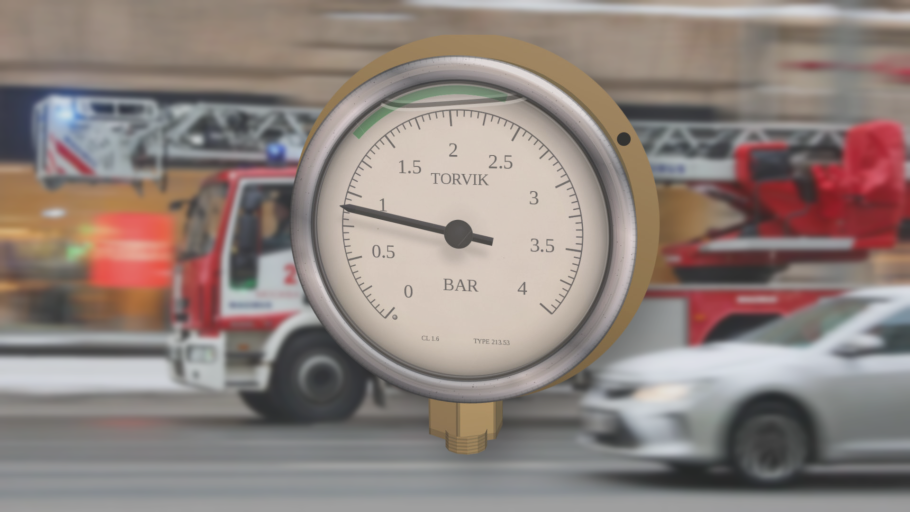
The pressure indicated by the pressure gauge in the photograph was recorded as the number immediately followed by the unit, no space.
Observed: 0.9bar
